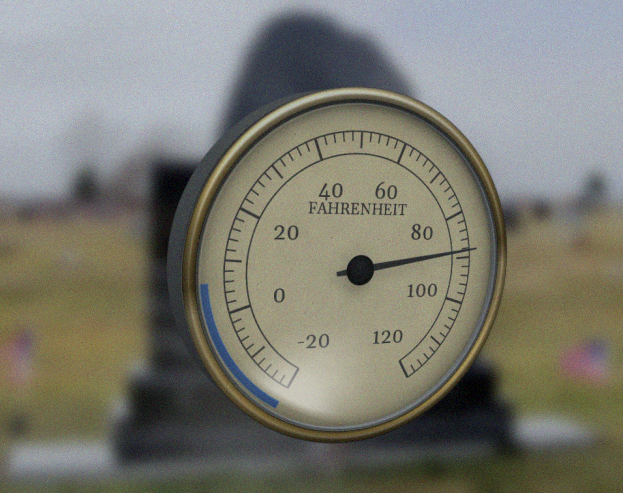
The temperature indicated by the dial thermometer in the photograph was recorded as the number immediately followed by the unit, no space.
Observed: 88°F
